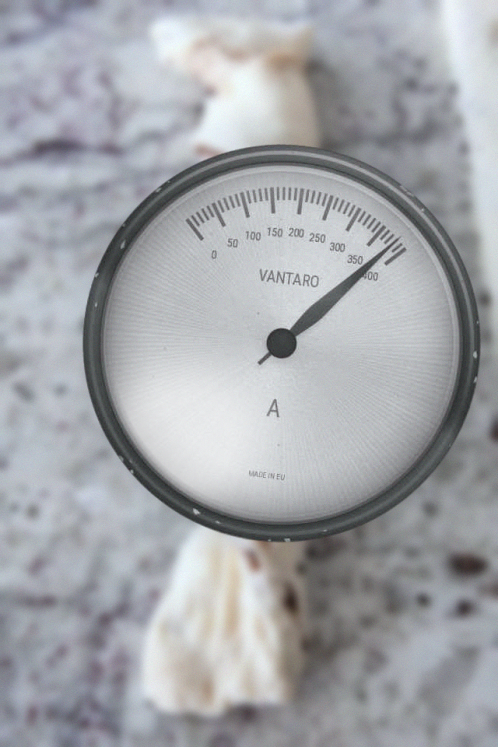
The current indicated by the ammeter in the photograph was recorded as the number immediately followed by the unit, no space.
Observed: 380A
